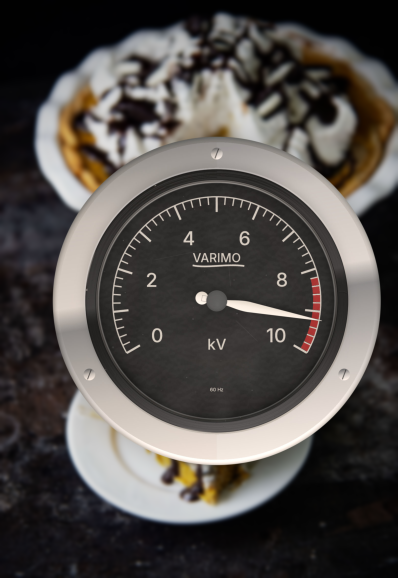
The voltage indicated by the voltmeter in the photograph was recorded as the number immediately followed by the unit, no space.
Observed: 9.2kV
